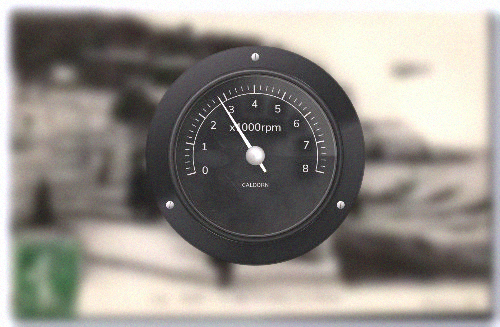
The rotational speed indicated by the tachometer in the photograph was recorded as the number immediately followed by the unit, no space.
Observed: 2800rpm
